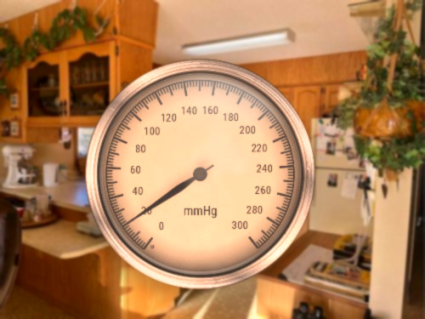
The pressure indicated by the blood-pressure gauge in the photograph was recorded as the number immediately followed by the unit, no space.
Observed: 20mmHg
